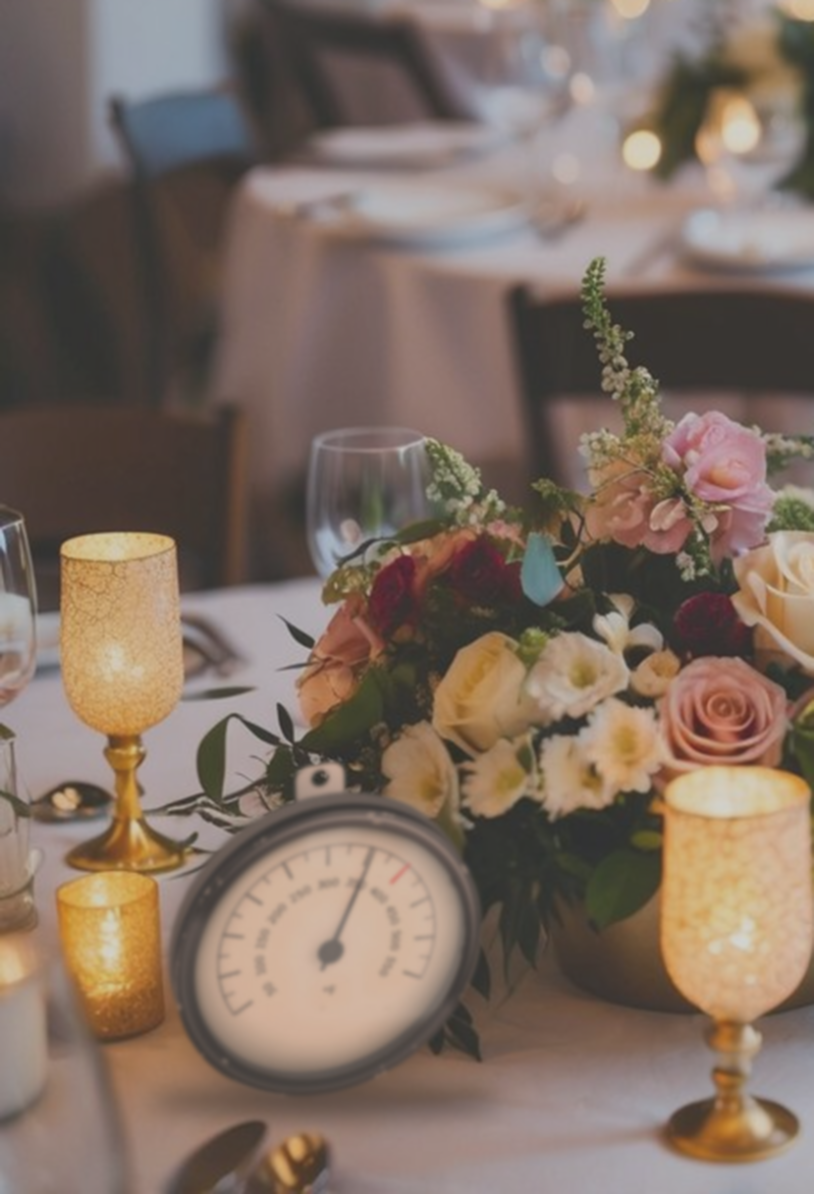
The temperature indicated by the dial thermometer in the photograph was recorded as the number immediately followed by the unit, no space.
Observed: 350°F
